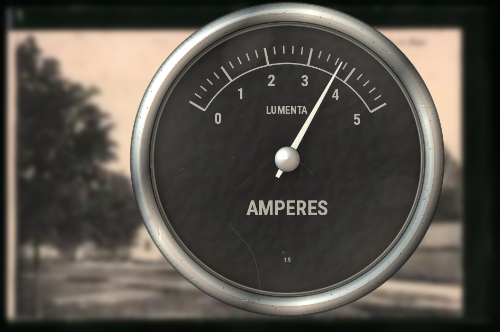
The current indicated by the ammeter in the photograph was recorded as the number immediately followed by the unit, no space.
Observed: 3.7A
